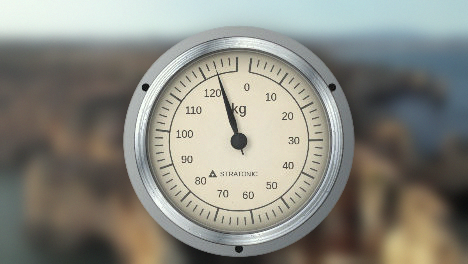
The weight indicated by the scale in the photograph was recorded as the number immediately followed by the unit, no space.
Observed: 124kg
